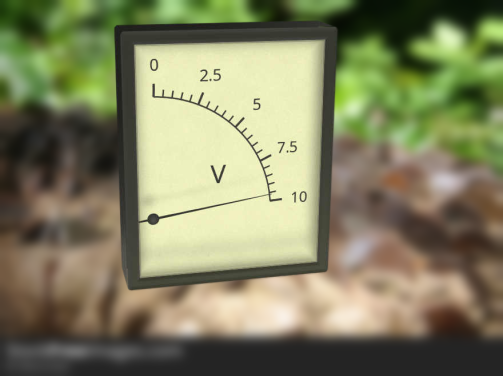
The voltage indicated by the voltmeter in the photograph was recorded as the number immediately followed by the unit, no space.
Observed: 9.5V
